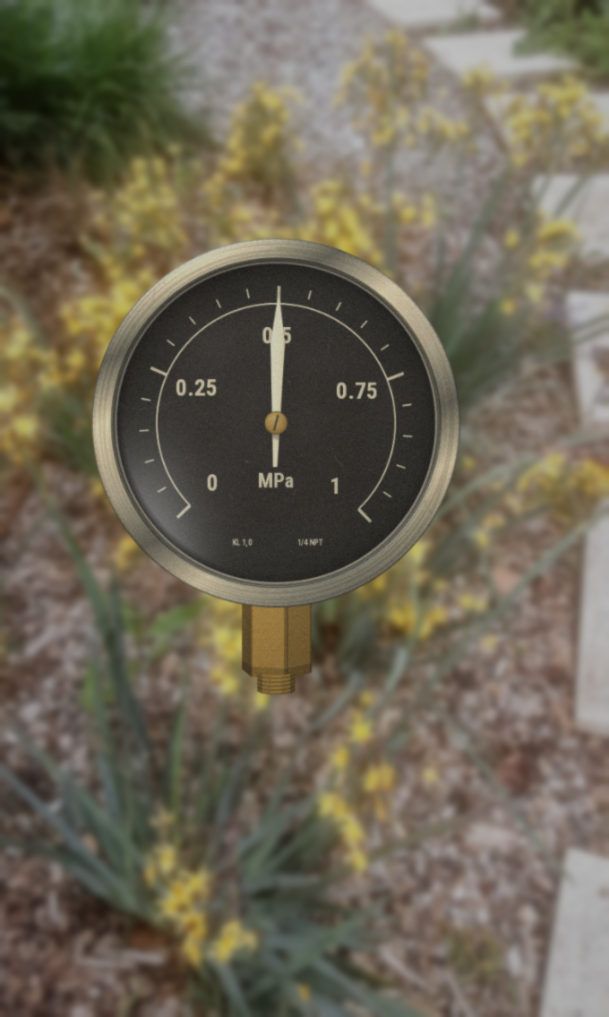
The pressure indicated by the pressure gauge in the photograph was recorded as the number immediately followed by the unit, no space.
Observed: 0.5MPa
